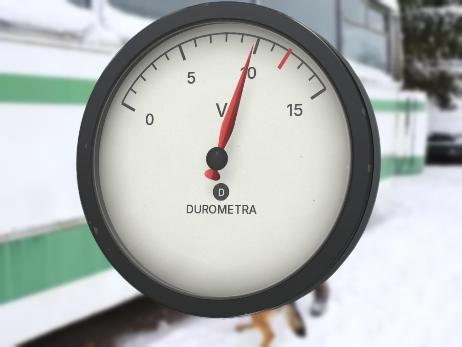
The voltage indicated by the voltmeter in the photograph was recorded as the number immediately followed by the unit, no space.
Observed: 10V
